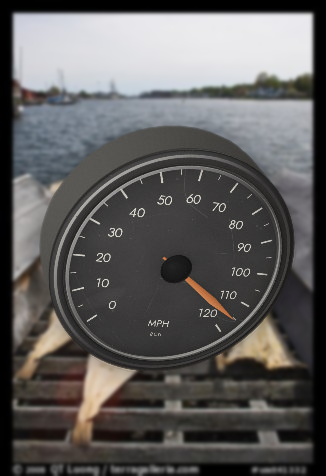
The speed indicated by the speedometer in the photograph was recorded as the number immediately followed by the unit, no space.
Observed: 115mph
